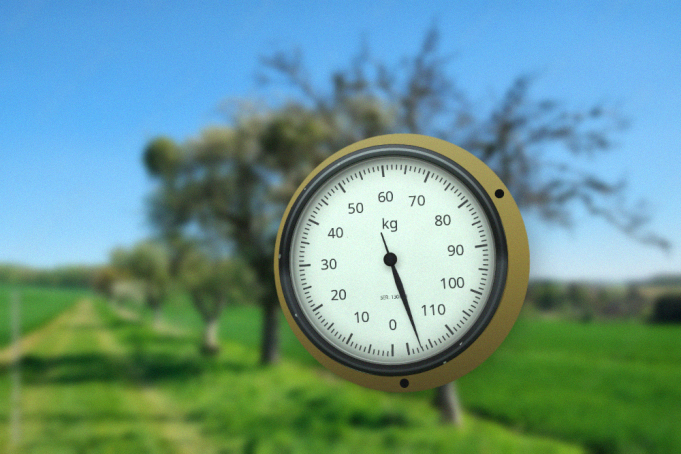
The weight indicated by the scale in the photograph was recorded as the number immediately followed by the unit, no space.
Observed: 117kg
